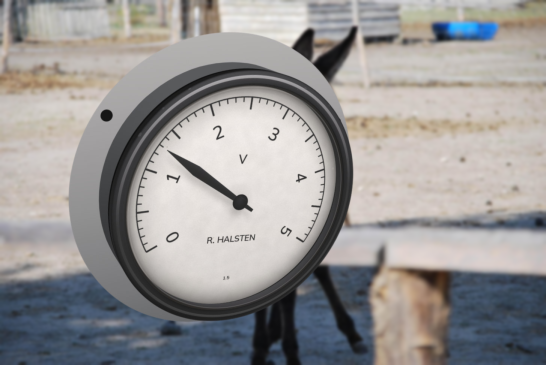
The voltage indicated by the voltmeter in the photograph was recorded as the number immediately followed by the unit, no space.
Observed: 1.3V
